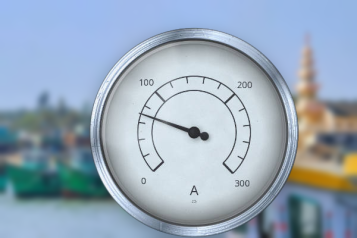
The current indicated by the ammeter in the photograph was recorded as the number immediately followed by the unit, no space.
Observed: 70A
